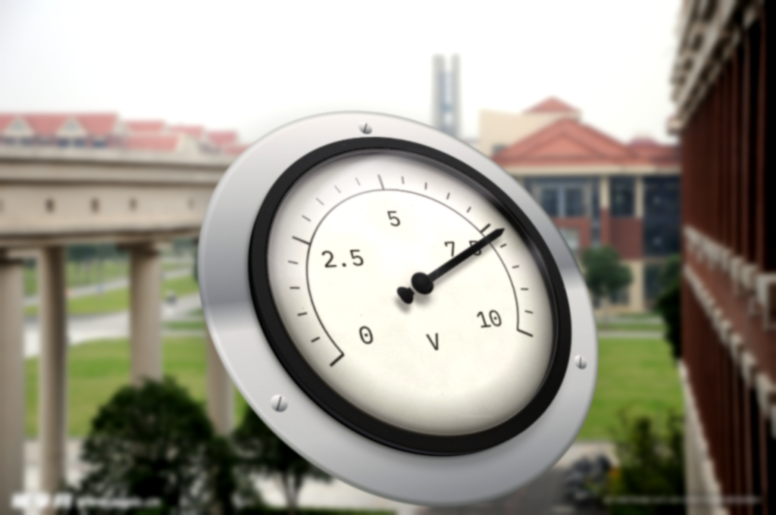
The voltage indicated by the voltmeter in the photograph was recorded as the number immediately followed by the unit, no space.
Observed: 7.75V
